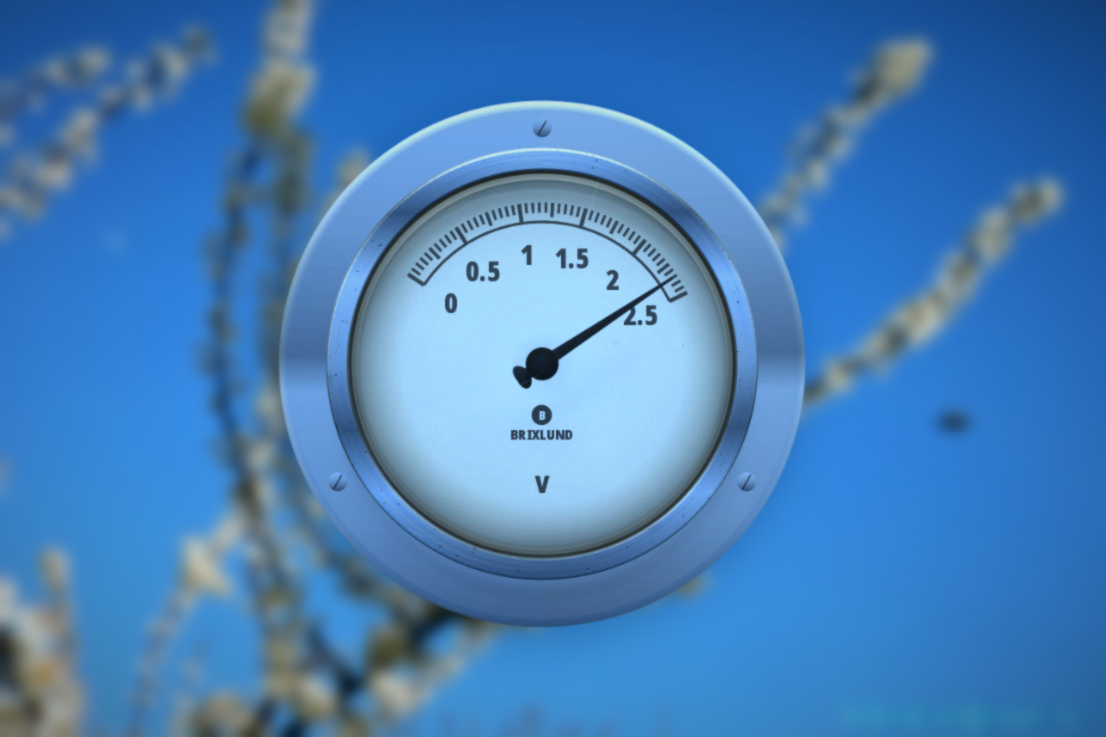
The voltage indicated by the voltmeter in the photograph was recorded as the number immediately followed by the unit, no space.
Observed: 2.35V
